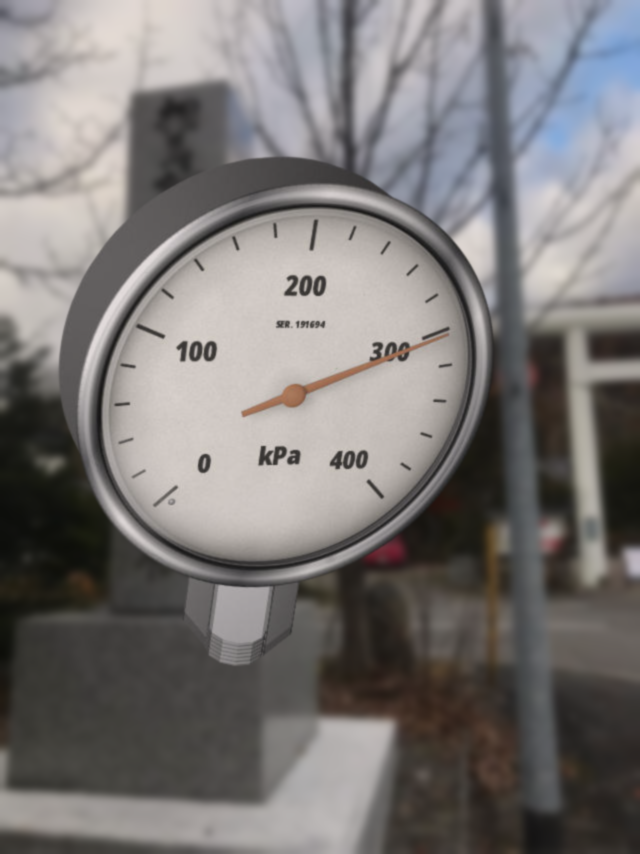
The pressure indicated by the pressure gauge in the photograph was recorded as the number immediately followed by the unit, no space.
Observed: 300kPa
